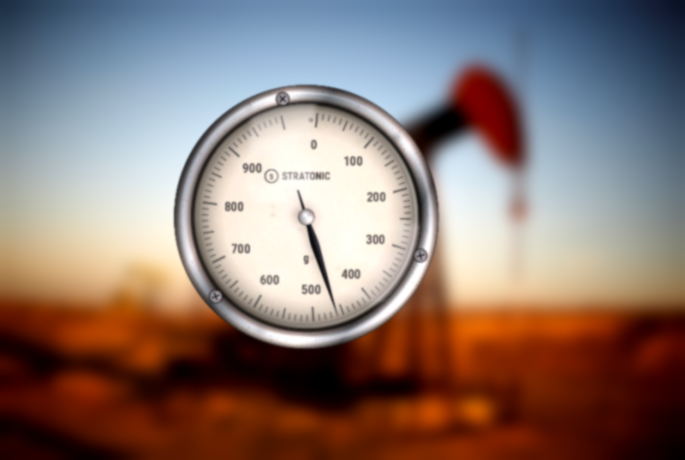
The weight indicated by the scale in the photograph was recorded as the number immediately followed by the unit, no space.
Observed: 460g
